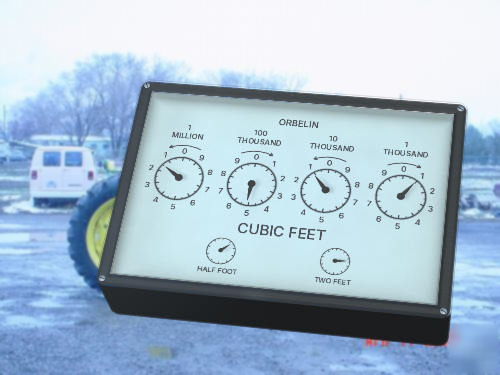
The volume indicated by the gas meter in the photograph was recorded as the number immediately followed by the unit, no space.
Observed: 151100ft³
